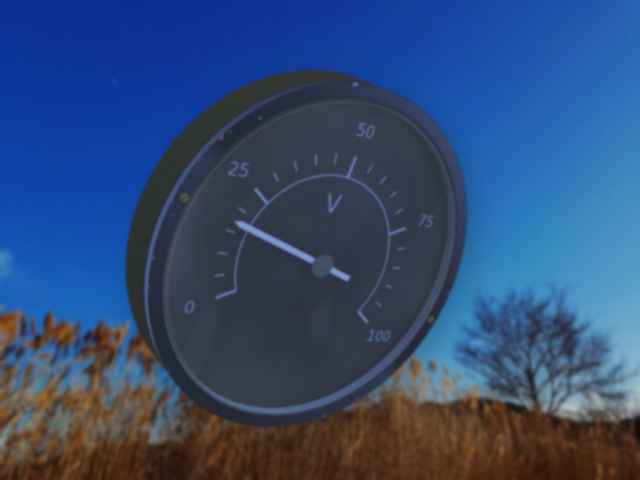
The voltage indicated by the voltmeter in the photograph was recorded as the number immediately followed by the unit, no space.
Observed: 17.5V
